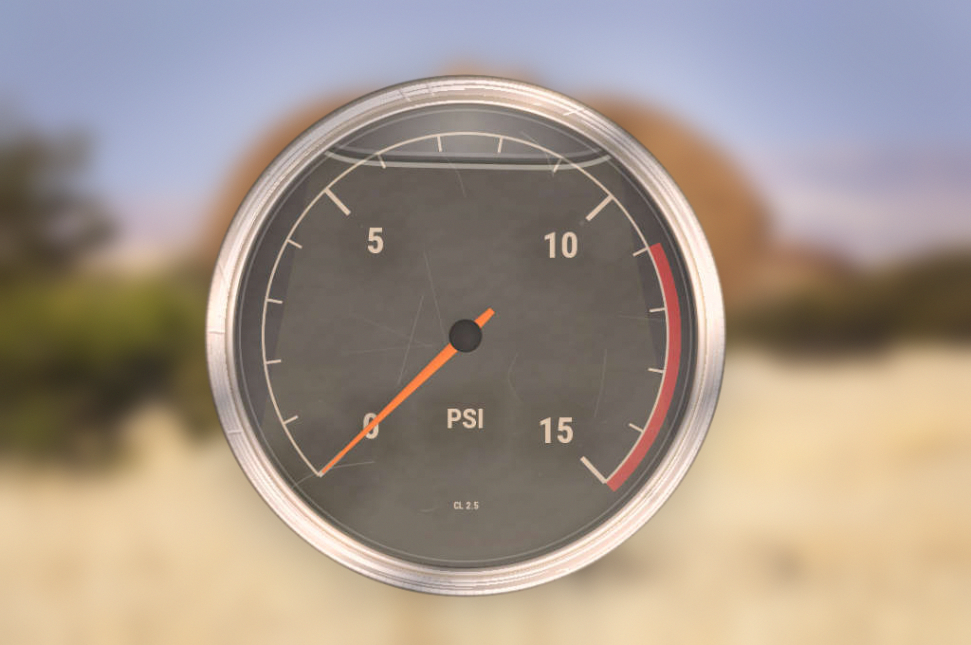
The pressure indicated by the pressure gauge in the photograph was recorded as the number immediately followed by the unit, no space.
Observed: 0psi
